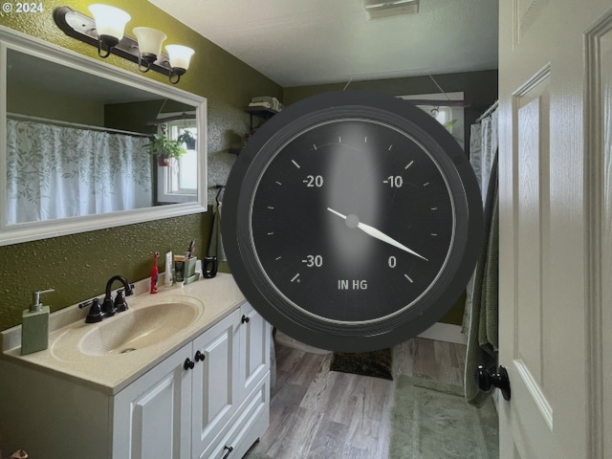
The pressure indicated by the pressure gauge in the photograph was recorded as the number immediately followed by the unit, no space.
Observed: -2inHg
